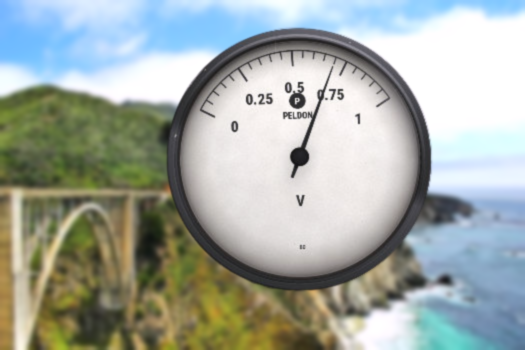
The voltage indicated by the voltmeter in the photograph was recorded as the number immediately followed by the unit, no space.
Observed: 0.7V
